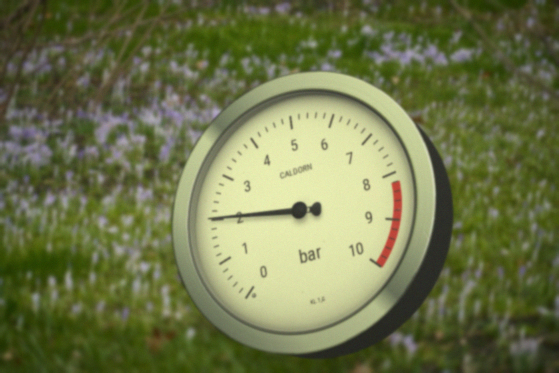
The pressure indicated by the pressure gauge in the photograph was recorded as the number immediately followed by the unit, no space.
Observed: 2bar
